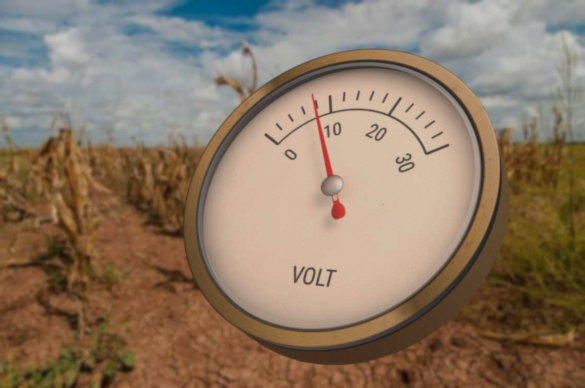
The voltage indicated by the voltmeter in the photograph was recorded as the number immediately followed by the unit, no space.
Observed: 8V
